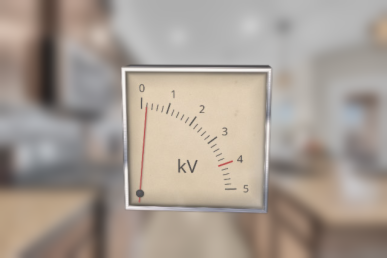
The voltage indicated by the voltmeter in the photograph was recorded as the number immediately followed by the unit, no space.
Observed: 0.2kV
